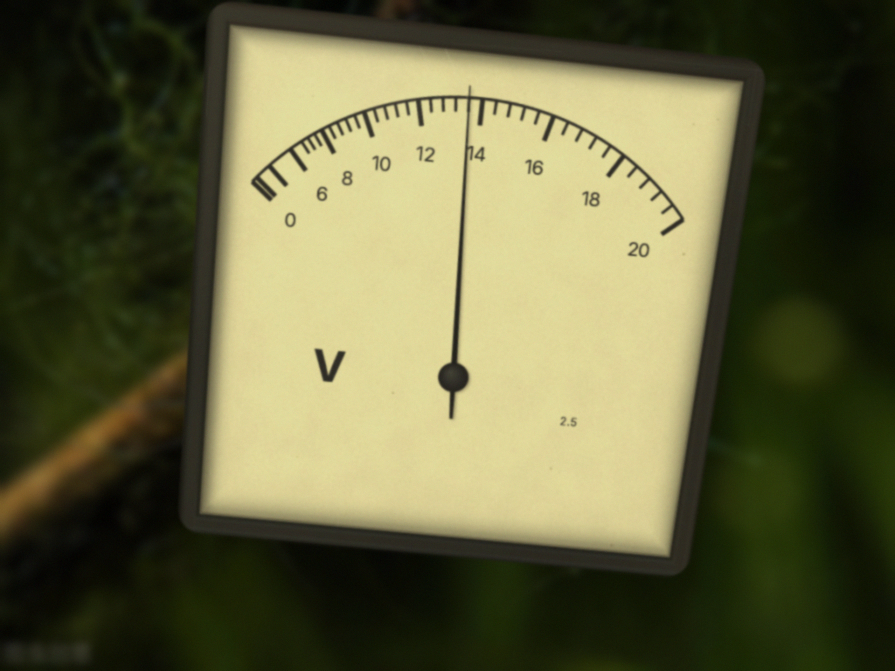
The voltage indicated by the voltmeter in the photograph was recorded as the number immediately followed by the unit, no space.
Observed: 13.6V
